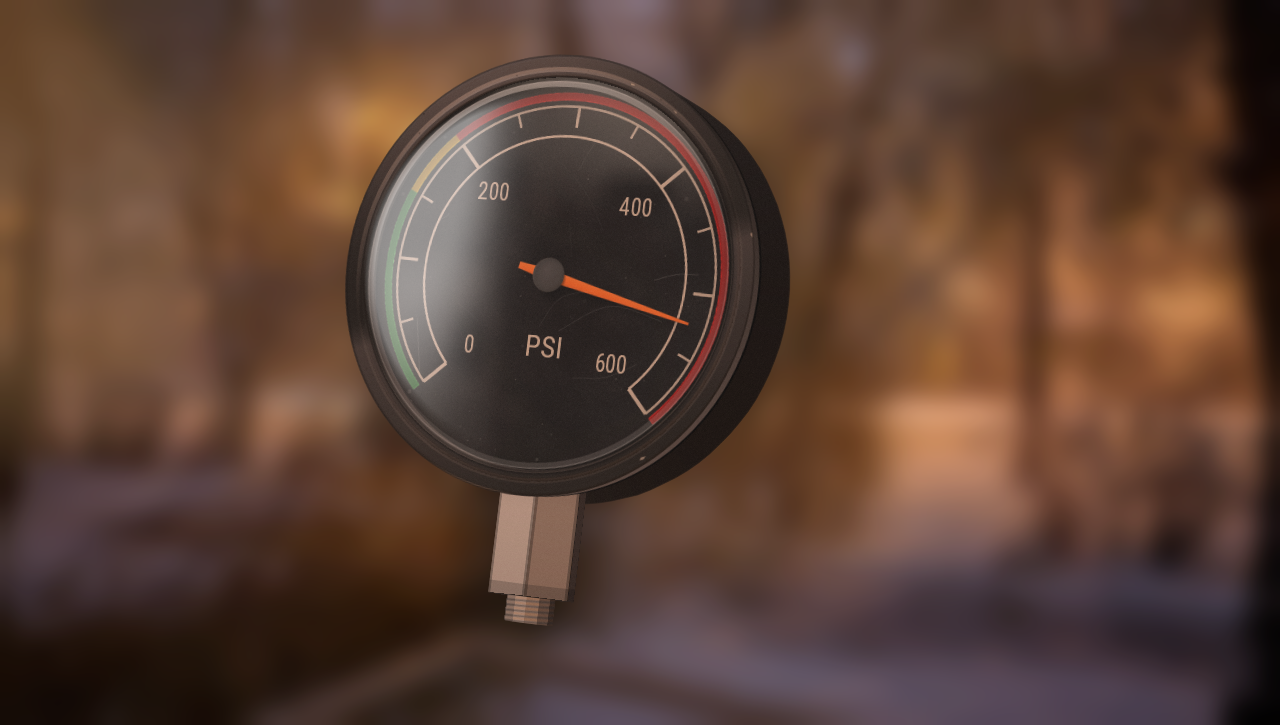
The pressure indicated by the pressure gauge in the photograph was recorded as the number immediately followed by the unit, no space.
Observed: 525psi
